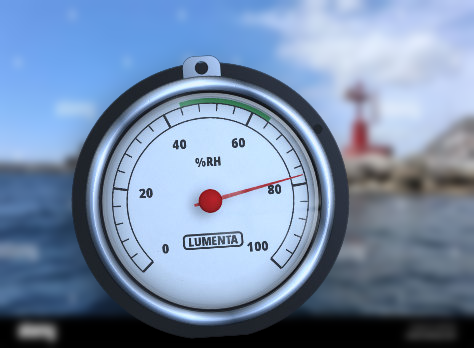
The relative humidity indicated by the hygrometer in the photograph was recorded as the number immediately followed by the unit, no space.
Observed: 78%
